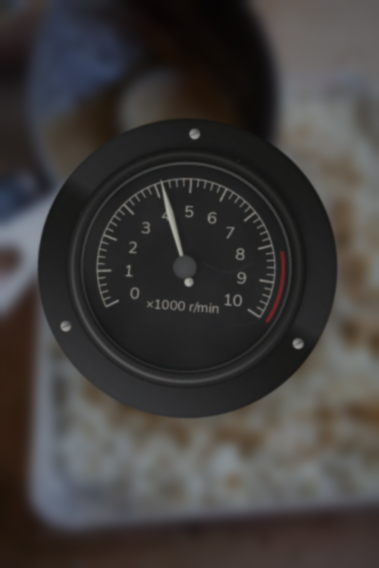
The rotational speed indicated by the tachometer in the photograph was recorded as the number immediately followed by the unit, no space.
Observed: 4200rpm
